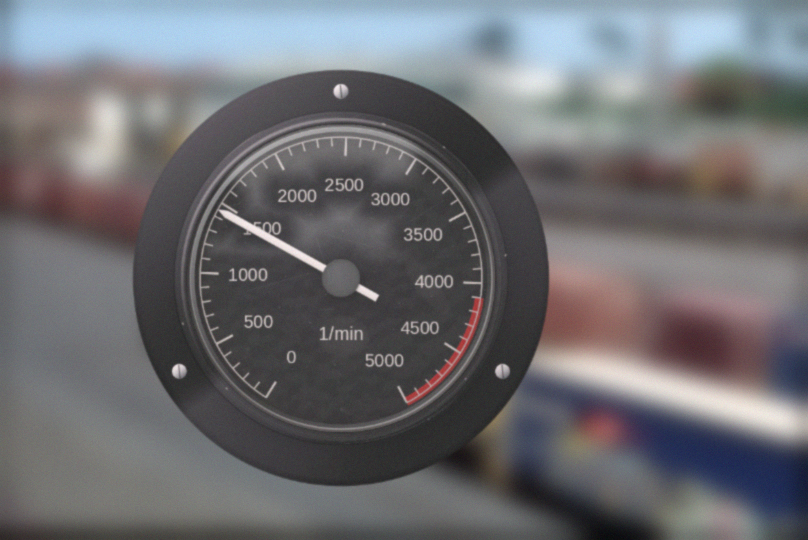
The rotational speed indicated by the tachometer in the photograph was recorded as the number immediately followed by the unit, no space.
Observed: 1450rpm
